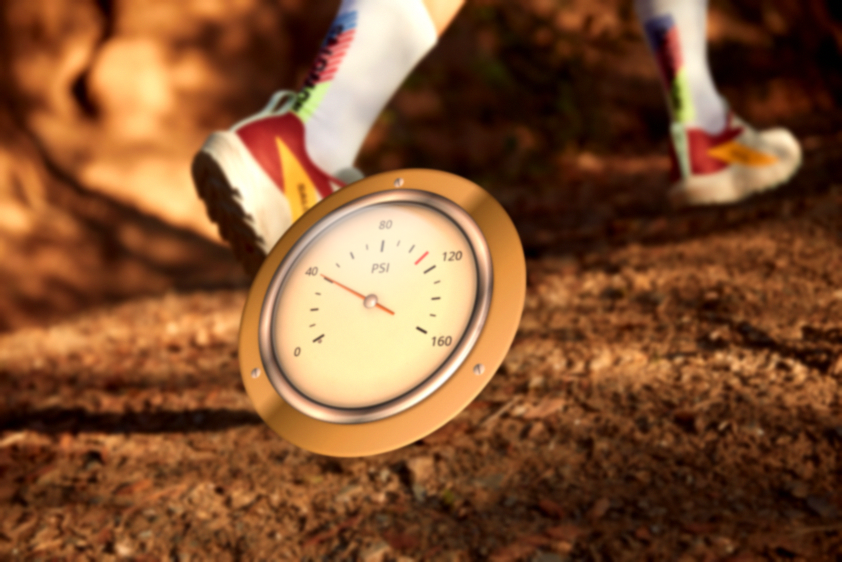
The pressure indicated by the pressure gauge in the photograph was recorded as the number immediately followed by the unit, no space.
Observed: 40psi
